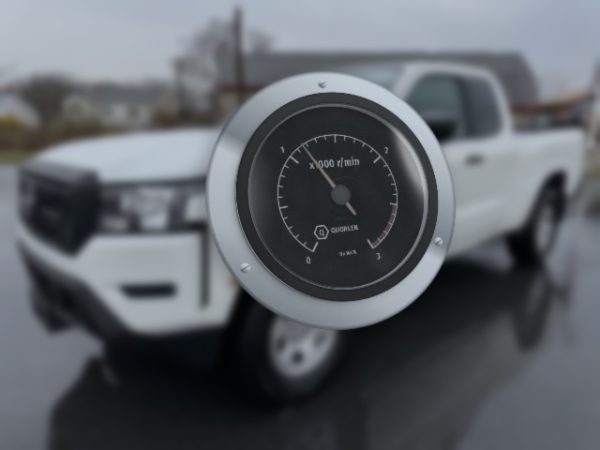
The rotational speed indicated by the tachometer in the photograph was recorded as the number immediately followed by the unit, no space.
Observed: 1150rpm
